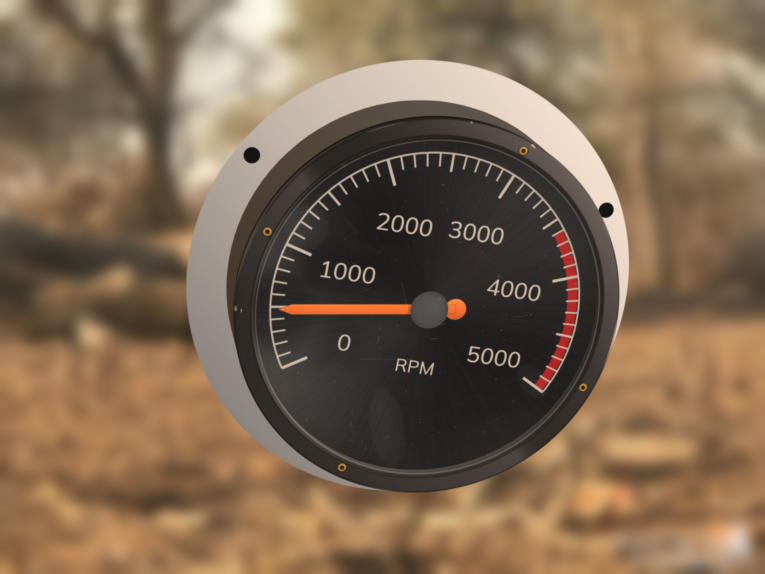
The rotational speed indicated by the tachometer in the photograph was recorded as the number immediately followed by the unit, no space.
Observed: 500rpm
